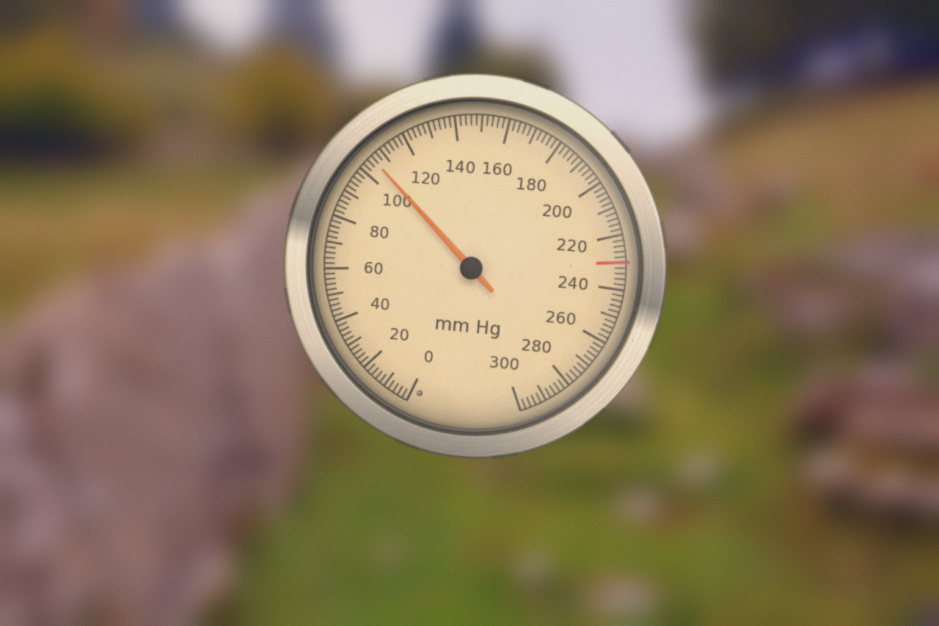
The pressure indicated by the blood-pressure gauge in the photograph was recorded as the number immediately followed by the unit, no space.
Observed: 106mmHg
